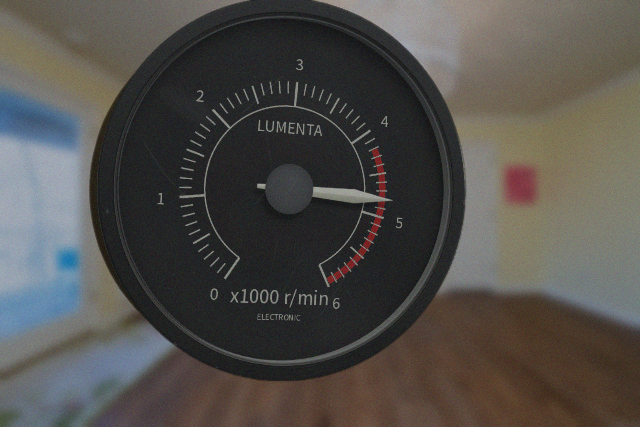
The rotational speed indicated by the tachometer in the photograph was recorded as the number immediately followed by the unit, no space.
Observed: 4800rpm
